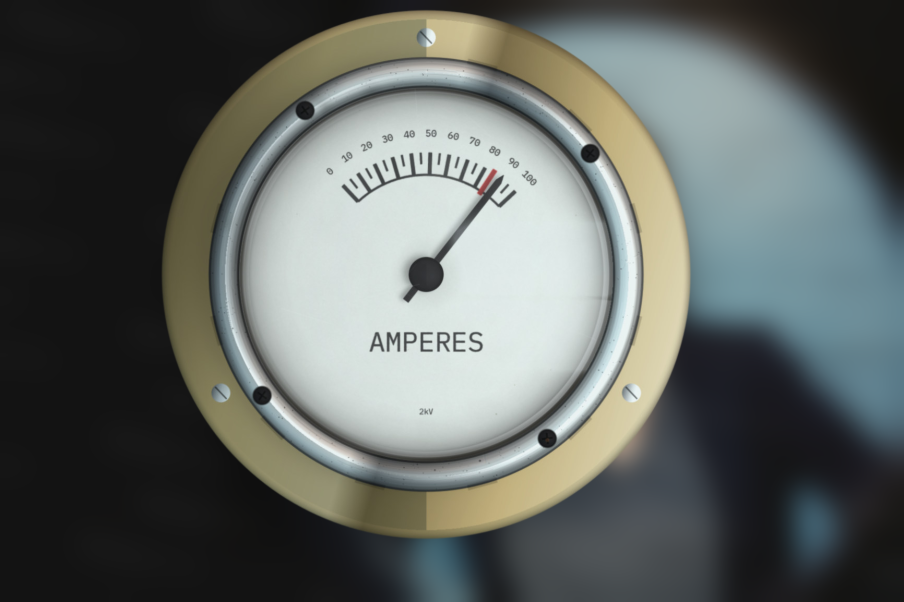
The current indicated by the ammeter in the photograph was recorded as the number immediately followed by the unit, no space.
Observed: 90A
